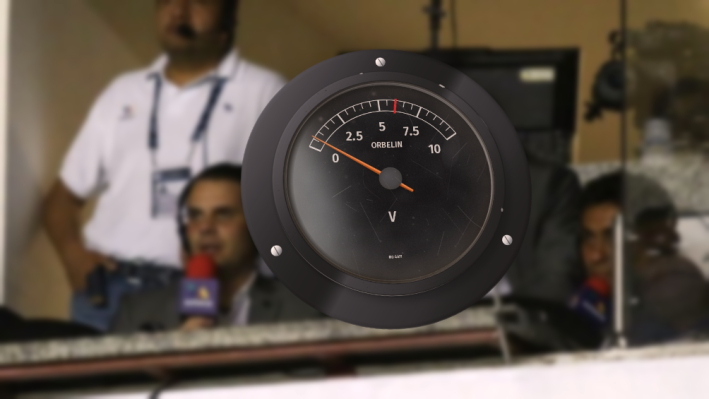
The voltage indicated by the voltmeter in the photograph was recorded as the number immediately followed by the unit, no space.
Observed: 0.5V
